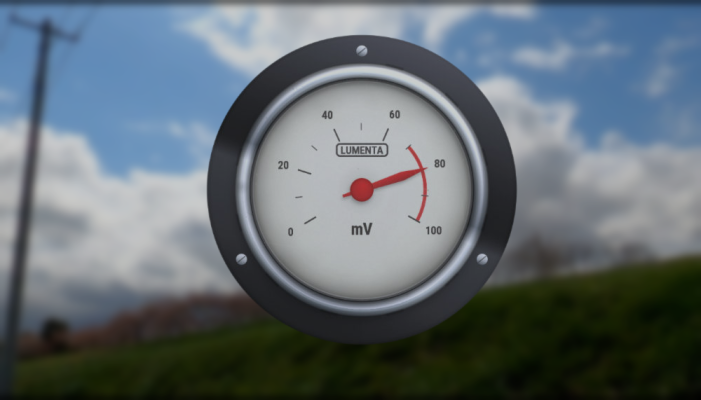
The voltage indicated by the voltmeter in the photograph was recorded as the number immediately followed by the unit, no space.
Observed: 80mV
